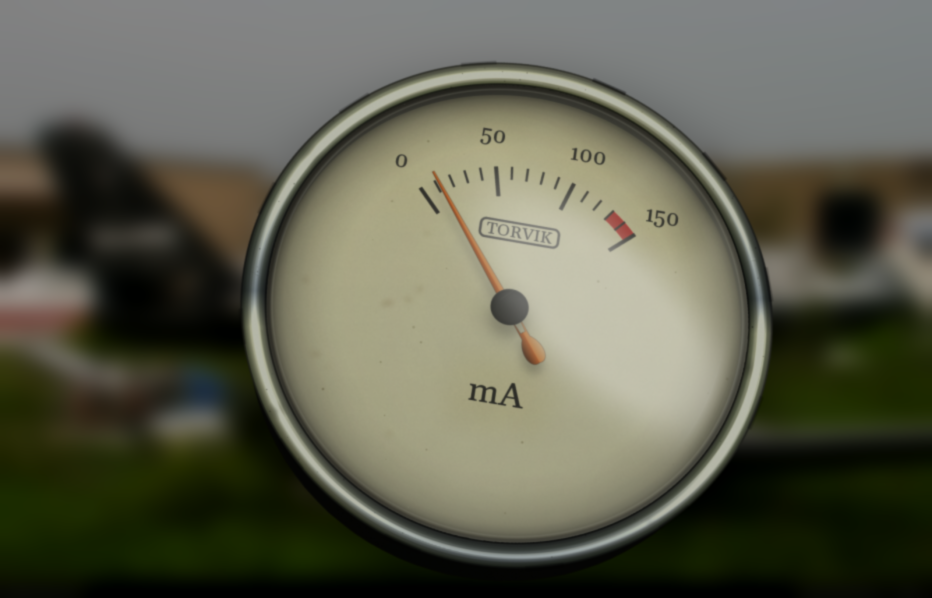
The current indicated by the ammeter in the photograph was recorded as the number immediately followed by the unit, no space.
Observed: 10mA
